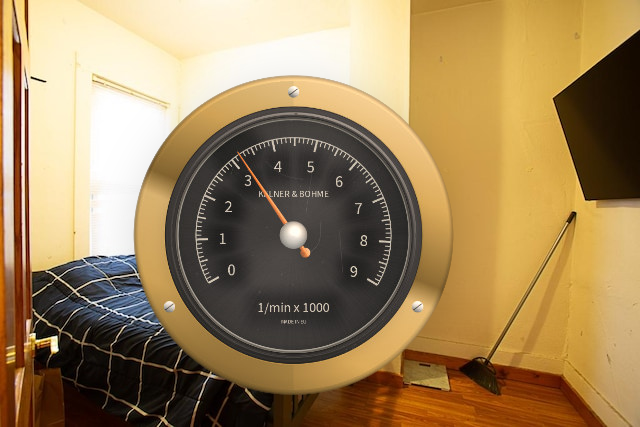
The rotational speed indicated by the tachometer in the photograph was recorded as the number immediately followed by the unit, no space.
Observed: 3200rpm
